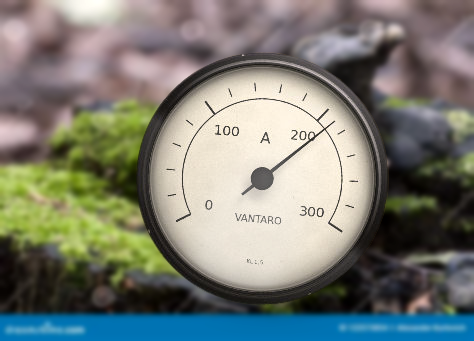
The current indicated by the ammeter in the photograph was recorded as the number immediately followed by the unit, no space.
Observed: 210A
